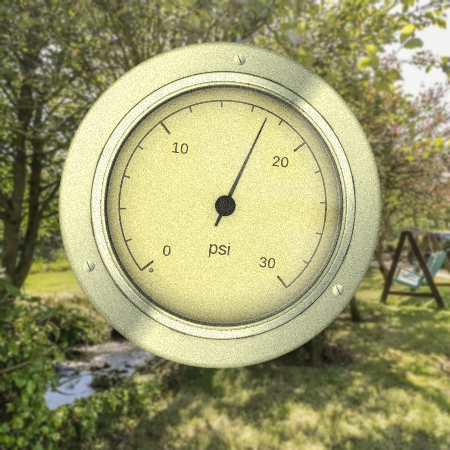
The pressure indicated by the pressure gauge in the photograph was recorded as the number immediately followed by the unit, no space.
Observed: 17psi
